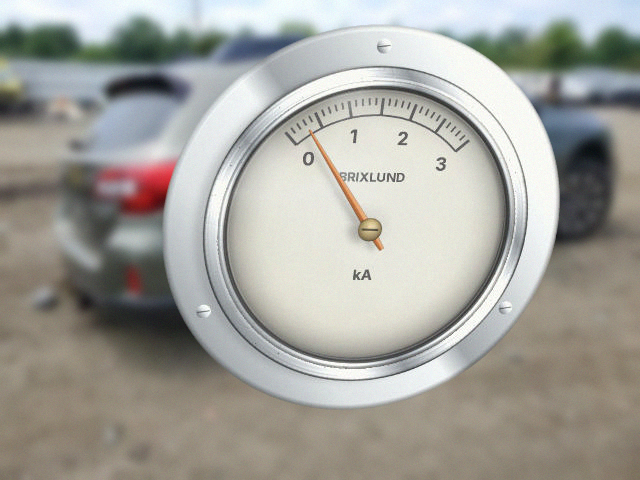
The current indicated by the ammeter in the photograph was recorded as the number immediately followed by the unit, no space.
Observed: 0.3kA
